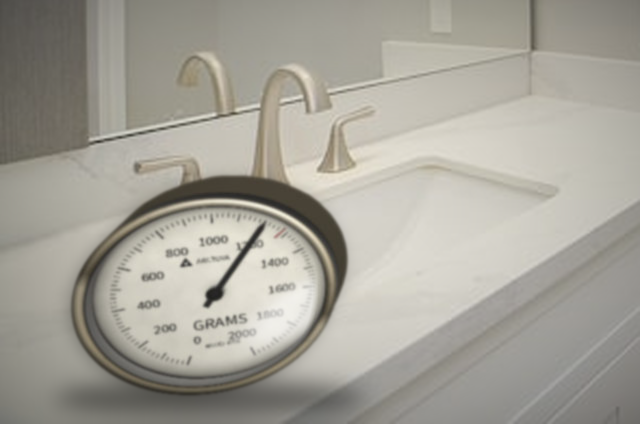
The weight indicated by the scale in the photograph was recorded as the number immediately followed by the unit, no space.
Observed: 1200g
